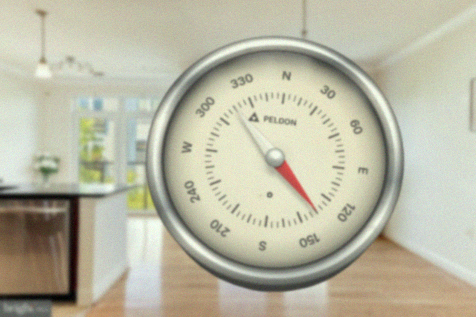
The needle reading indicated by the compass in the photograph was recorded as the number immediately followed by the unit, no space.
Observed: 135°
